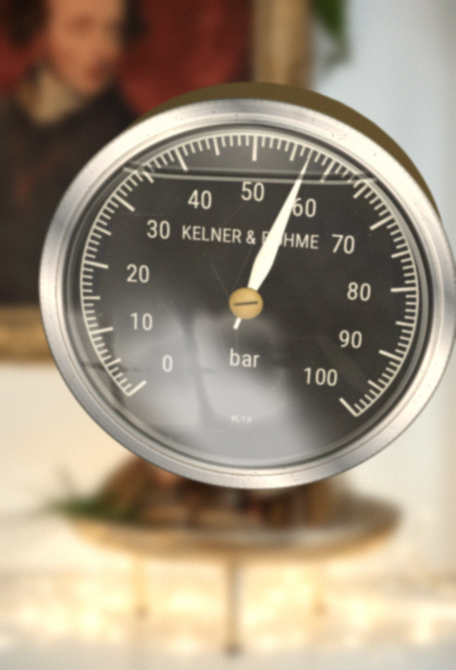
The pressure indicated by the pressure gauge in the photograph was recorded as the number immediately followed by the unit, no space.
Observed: 57bar
